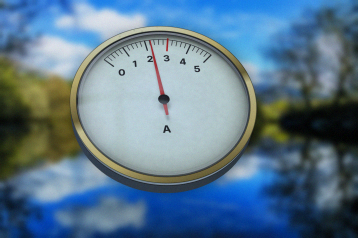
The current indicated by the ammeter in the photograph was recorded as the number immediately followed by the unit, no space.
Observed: 2.2A
